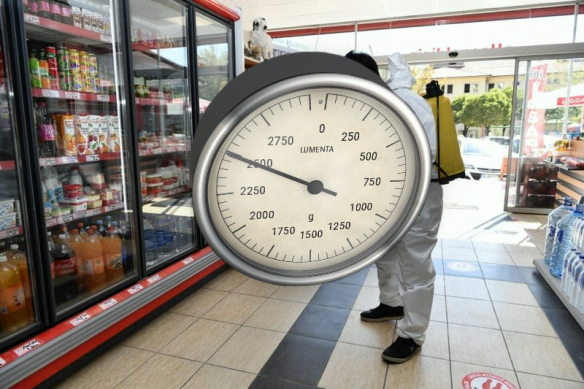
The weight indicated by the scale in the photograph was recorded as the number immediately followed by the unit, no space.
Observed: 2500g
